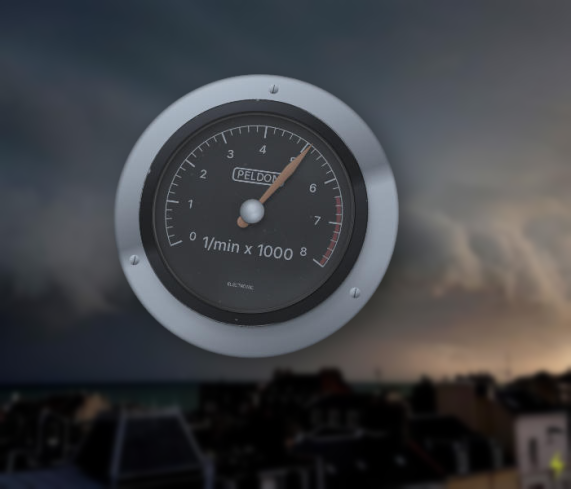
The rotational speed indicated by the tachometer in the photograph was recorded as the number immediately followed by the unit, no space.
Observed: 5100rpm
